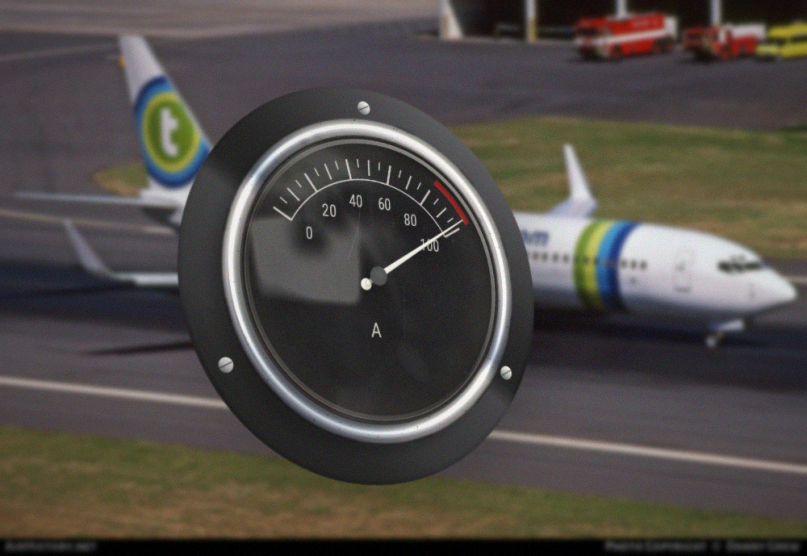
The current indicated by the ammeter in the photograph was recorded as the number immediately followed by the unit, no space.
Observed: 97.5A
